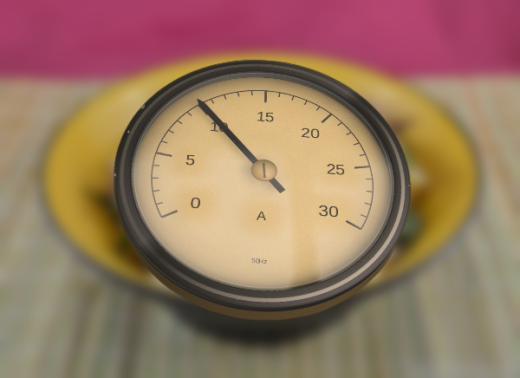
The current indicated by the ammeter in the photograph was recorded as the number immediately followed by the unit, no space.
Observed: 10A
